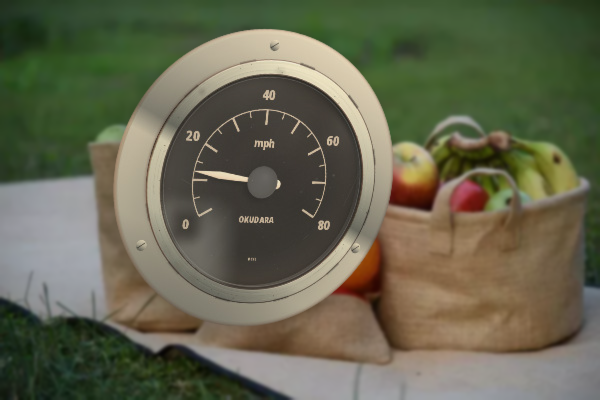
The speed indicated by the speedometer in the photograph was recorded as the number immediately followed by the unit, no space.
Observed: 12.5mph
